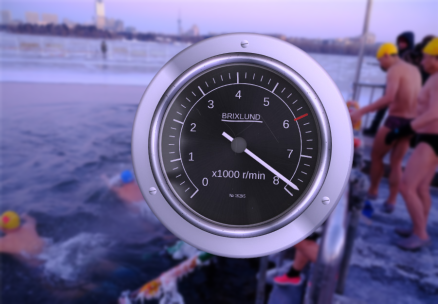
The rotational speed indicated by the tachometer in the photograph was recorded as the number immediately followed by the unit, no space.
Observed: 7800rpm
